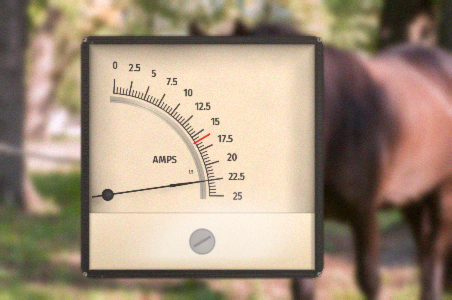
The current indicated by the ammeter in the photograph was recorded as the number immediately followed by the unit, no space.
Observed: 22.5A
